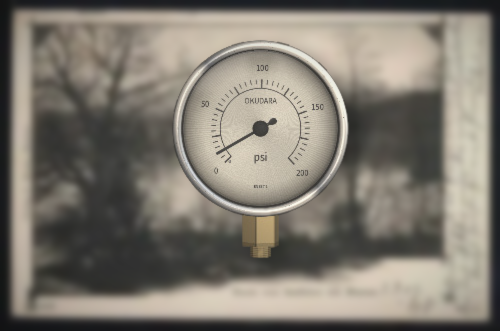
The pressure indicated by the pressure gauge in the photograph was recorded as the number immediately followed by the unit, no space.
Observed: 10psi
